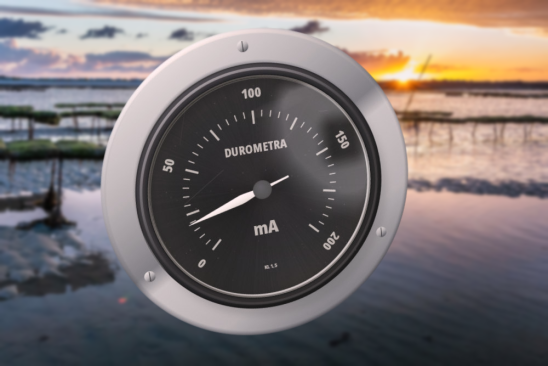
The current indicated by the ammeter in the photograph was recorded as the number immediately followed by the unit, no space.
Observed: 20mA
